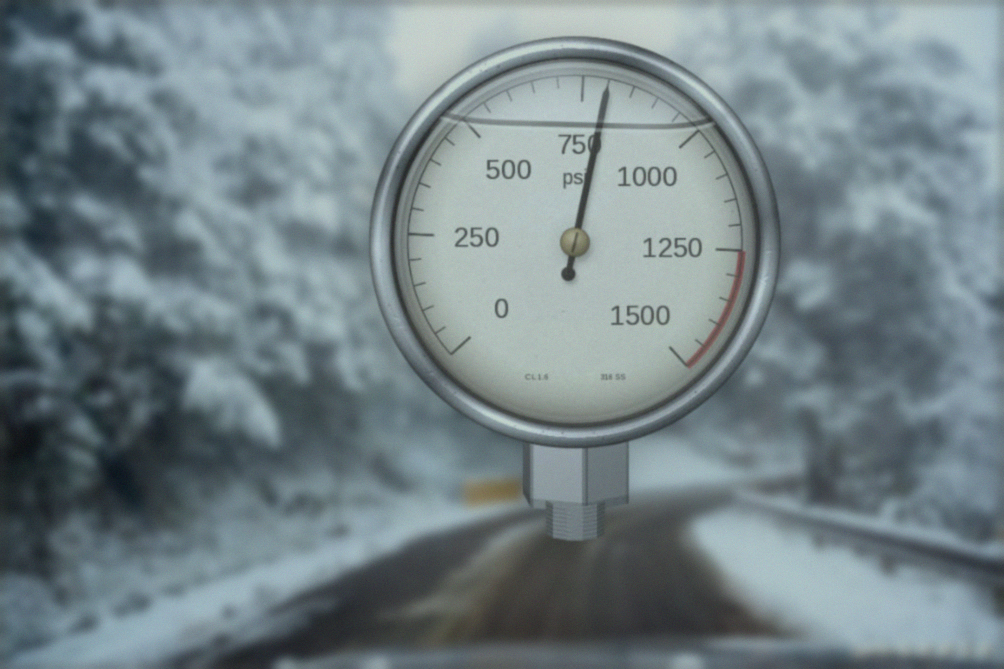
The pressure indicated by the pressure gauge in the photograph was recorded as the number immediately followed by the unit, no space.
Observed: 800psi
